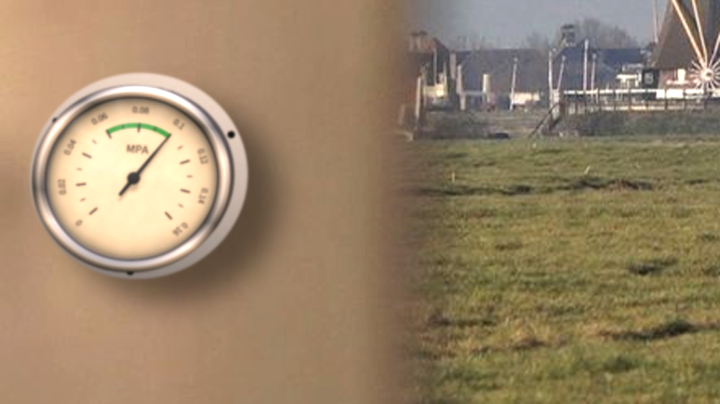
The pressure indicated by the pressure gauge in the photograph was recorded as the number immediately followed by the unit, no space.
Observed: 0.1MPa
